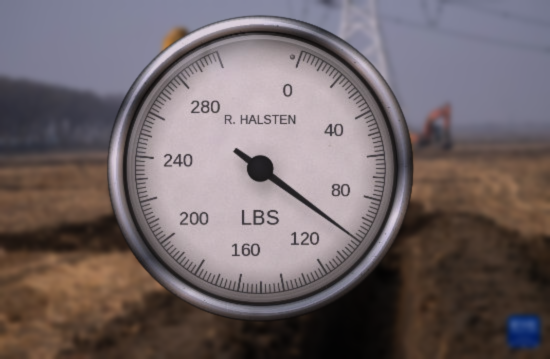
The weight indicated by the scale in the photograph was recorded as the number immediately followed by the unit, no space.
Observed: 100lb
